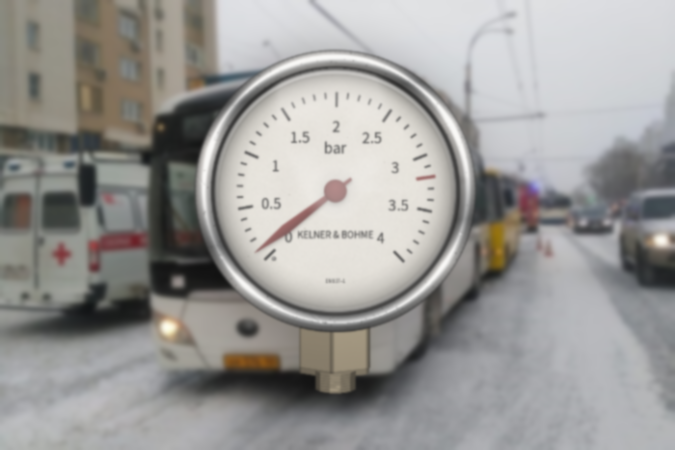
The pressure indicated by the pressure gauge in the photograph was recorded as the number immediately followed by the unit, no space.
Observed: 0.1bar
